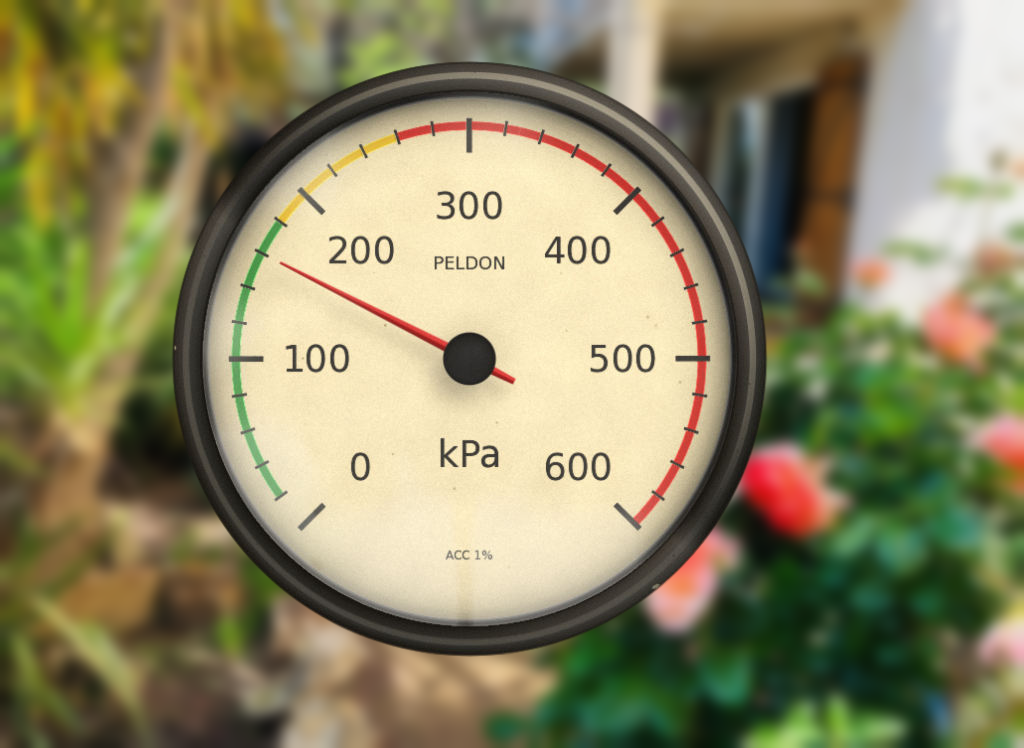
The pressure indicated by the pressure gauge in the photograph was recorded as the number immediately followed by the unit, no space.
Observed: 160kPa
